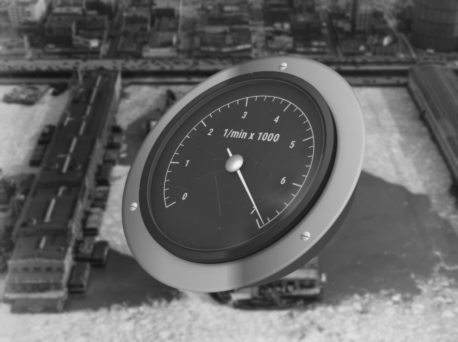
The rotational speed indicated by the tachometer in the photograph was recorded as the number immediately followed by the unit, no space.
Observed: 6900rpm
